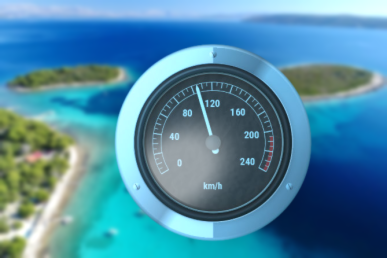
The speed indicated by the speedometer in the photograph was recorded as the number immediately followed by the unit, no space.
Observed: 105km/h
